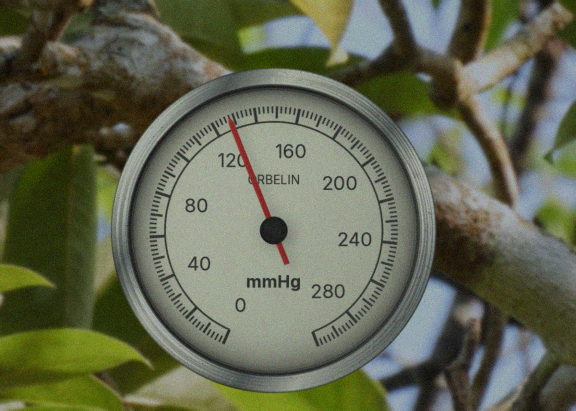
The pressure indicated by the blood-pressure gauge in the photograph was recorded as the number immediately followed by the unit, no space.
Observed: 128mmHg
